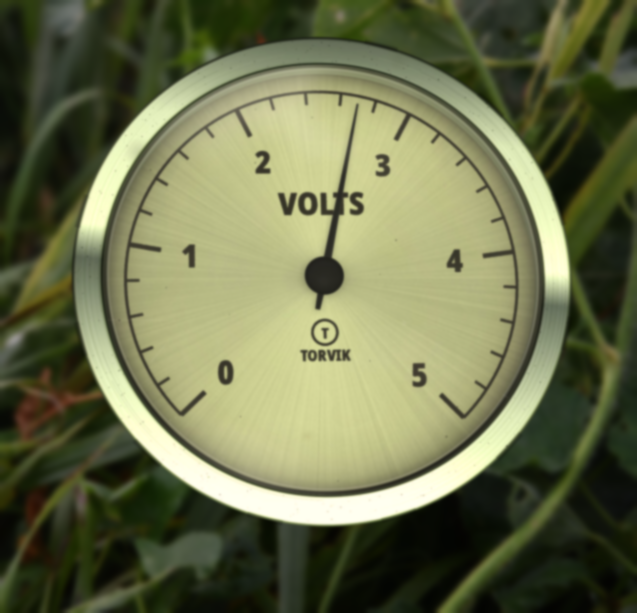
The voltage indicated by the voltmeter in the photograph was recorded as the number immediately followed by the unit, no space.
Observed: 2.7V
